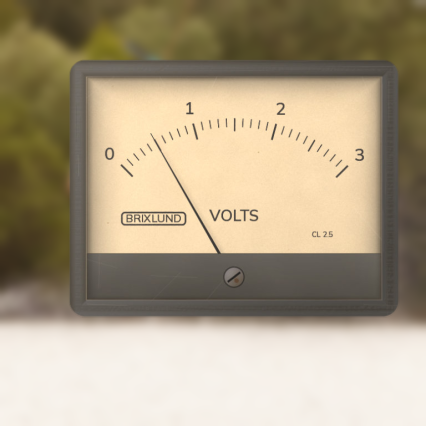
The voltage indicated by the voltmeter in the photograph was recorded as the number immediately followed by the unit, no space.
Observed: 0.5V
